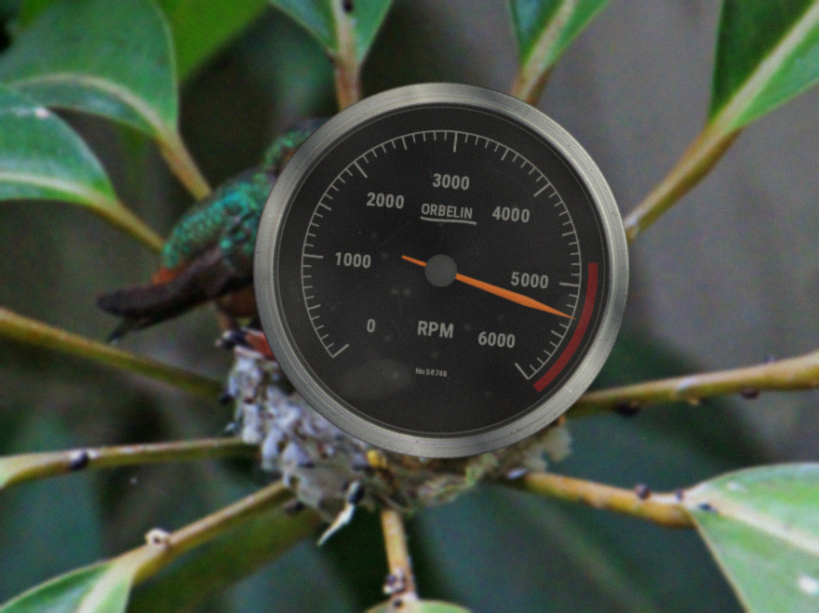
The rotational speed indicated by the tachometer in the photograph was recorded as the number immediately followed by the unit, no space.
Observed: 5300rpm
